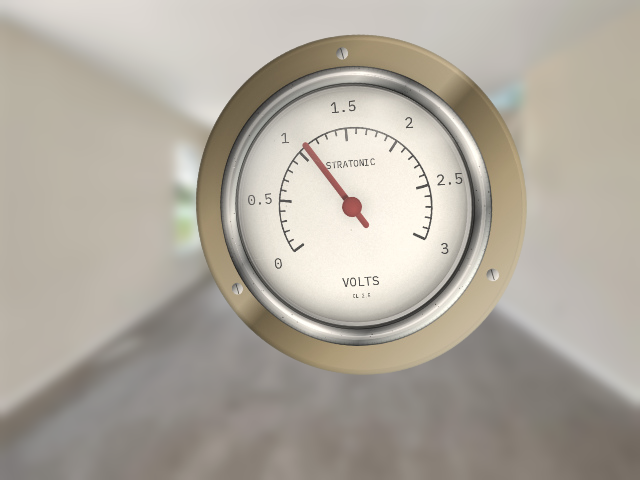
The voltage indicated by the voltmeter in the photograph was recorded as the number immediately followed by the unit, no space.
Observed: 1.1V
